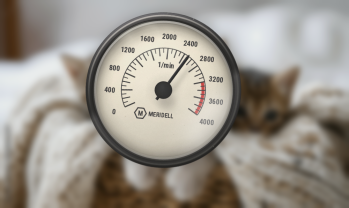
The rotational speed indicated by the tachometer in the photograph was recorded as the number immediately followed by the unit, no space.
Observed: 2500rpm
